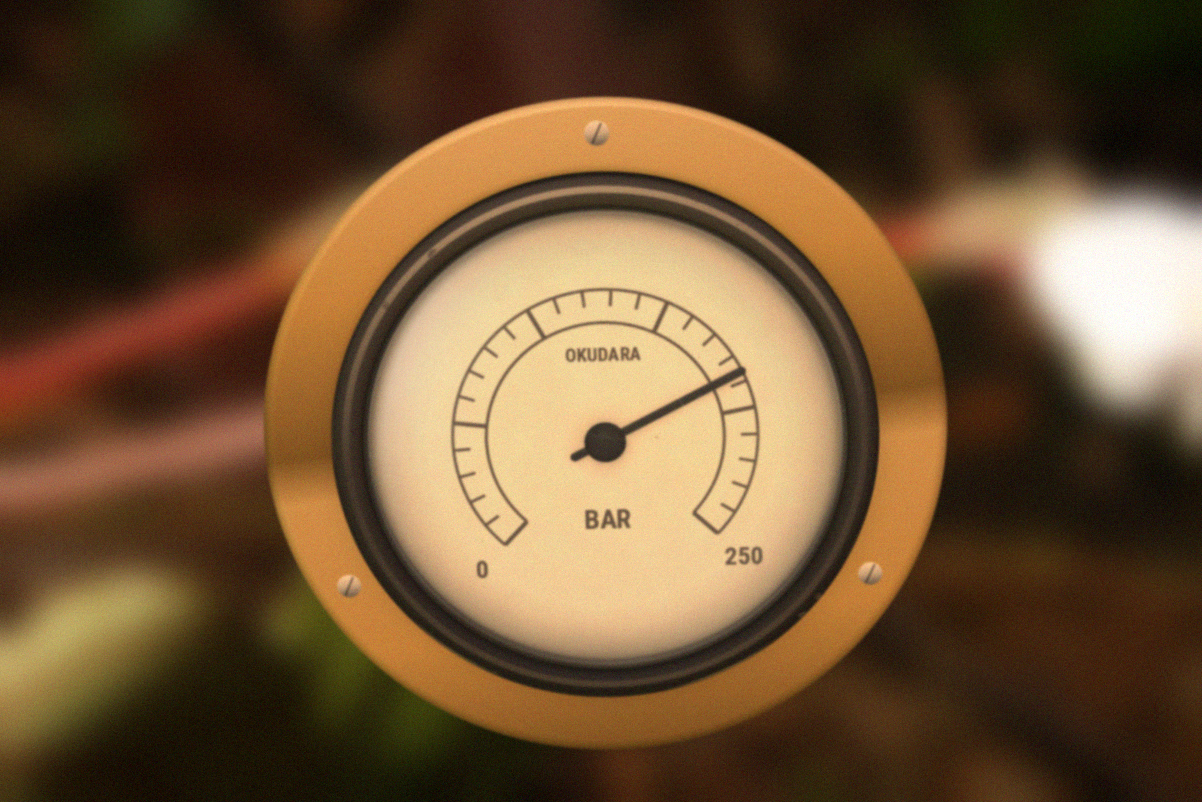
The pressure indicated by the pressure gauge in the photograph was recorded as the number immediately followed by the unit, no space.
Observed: 185bar
